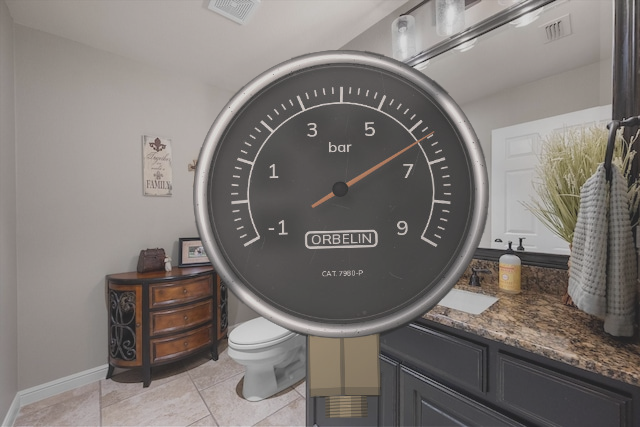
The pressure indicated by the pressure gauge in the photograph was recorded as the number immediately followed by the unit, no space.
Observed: 6.4bar
